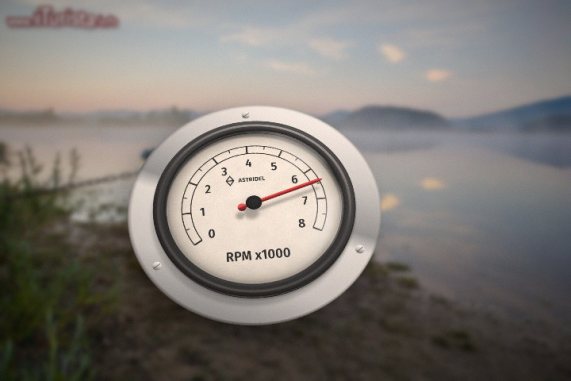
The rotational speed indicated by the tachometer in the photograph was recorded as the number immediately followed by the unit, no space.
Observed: 6500rpm
